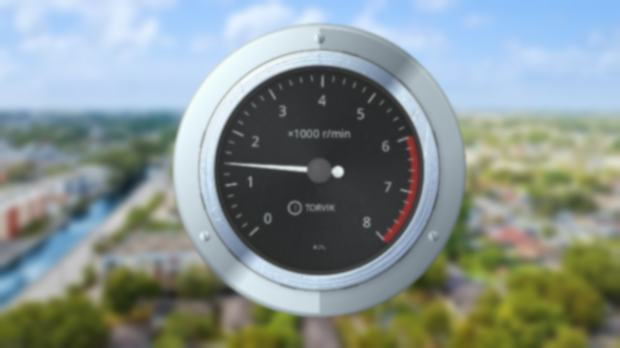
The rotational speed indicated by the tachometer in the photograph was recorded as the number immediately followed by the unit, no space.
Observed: 1400rpm
